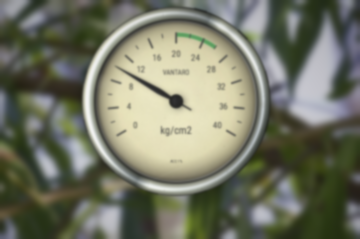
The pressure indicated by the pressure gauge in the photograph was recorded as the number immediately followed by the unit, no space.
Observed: 10kg/cm²
